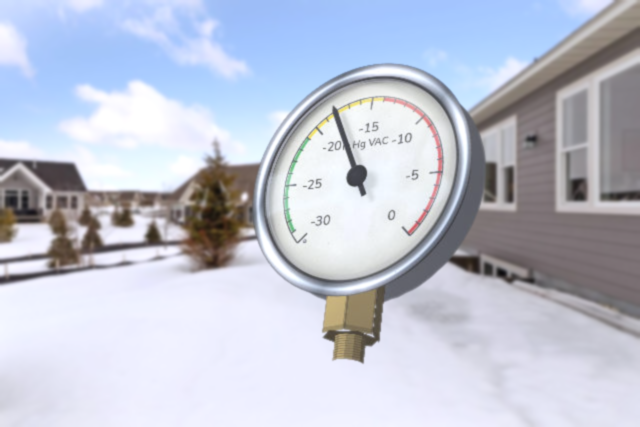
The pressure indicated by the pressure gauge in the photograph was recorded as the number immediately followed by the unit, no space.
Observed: -18inHg
